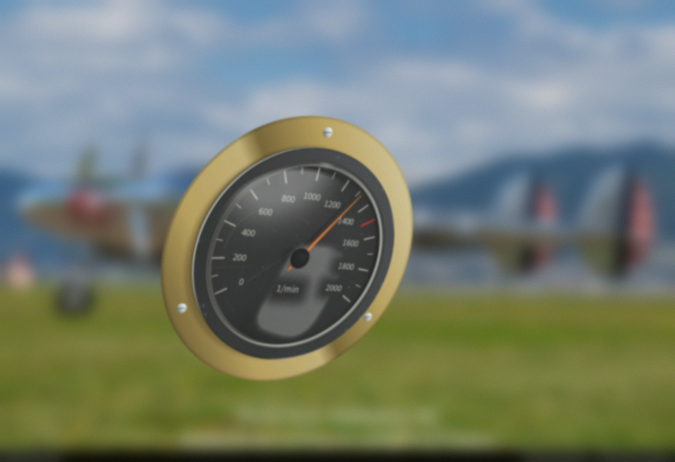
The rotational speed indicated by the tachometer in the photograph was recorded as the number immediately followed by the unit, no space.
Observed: 1300rpm
